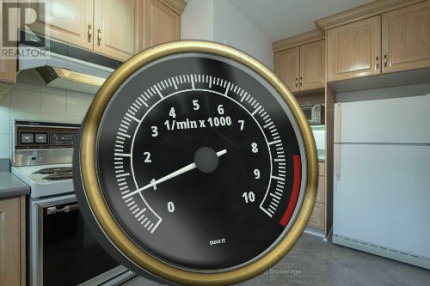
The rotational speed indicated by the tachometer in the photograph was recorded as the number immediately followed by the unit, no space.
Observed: 1000rpm
